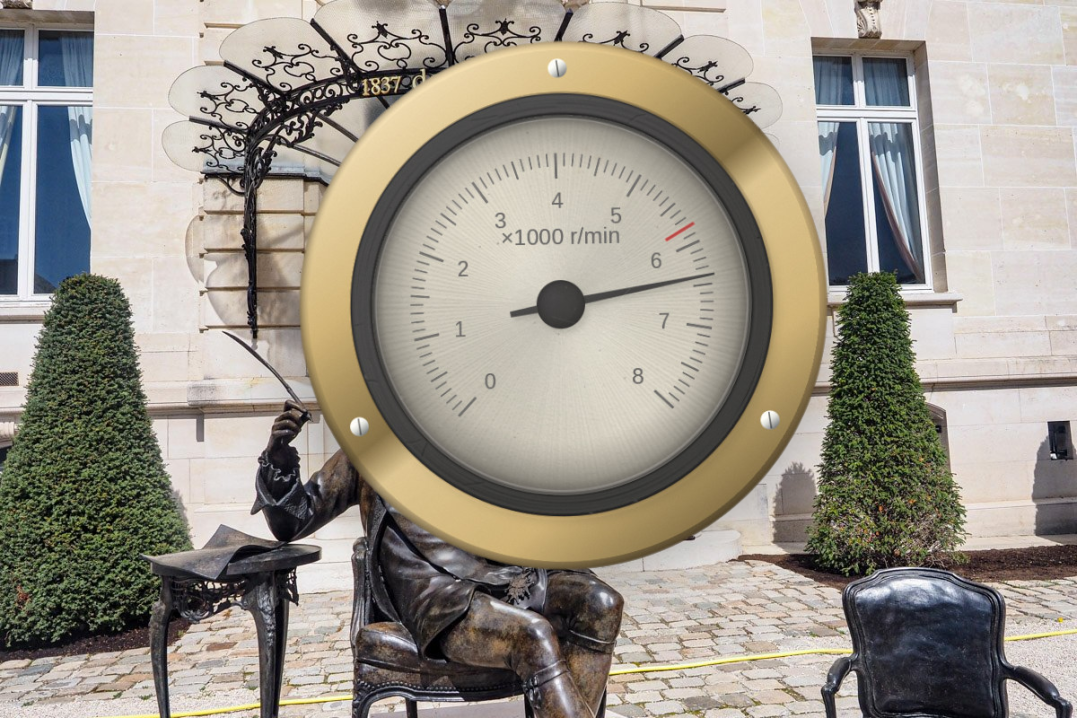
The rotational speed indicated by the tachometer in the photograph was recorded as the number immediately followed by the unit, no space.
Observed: 6400rpm
